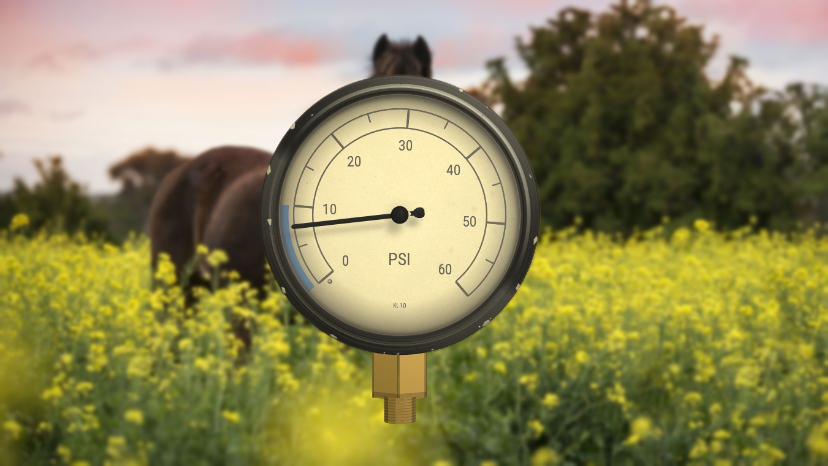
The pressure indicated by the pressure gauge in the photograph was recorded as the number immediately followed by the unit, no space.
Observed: 7.5psi
